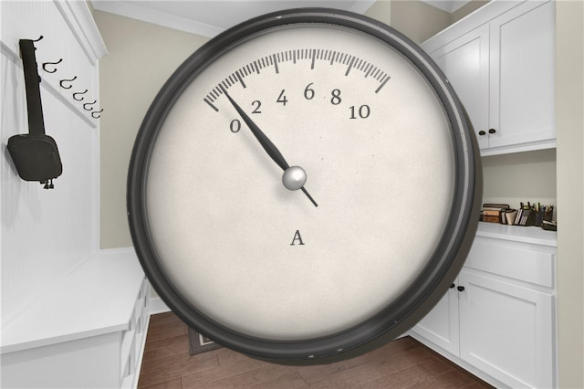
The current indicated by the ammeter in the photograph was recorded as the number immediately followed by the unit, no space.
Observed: 1A
